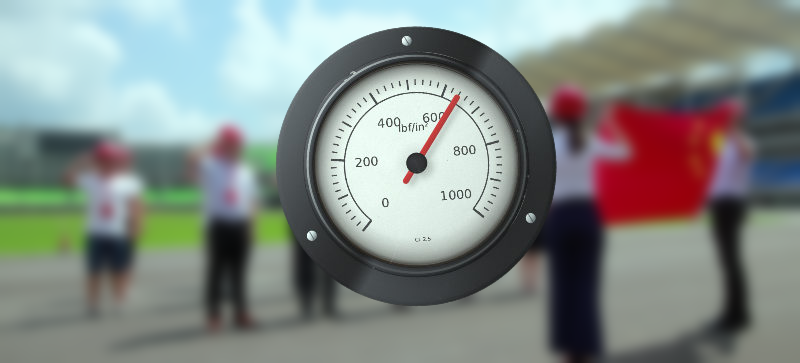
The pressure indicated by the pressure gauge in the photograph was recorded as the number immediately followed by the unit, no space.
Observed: 640psi
